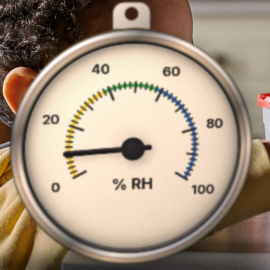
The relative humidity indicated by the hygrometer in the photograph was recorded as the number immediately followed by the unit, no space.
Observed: 10%
